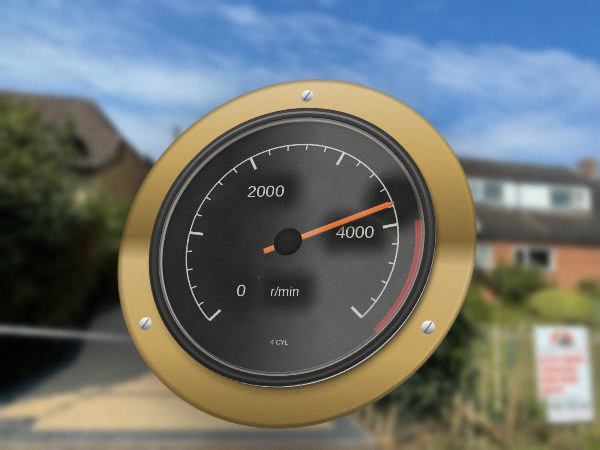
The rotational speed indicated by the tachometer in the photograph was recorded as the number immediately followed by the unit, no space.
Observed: 3800rpm
